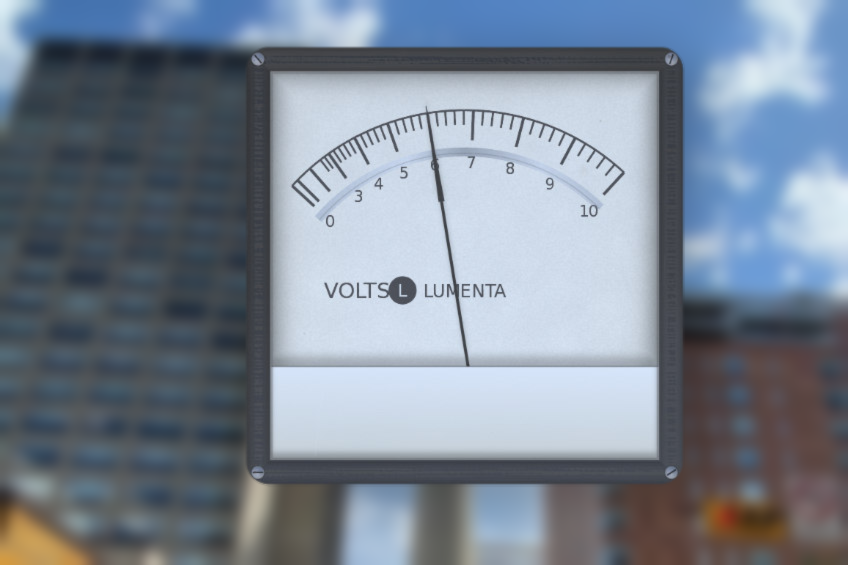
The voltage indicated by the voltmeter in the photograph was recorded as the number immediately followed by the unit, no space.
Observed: 6V
